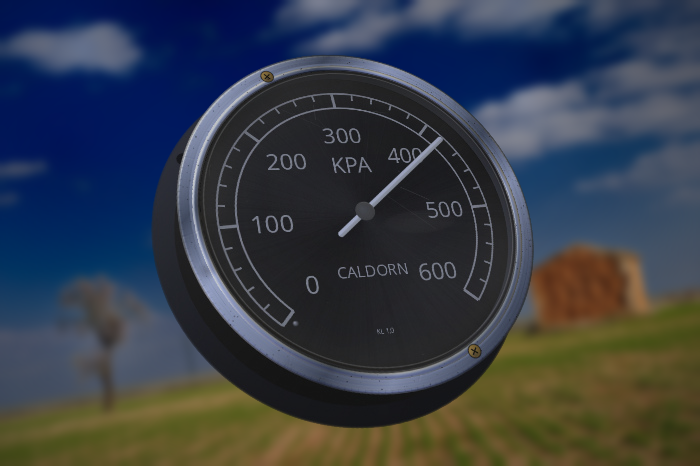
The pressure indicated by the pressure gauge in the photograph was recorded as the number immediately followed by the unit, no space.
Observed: 420kPa
